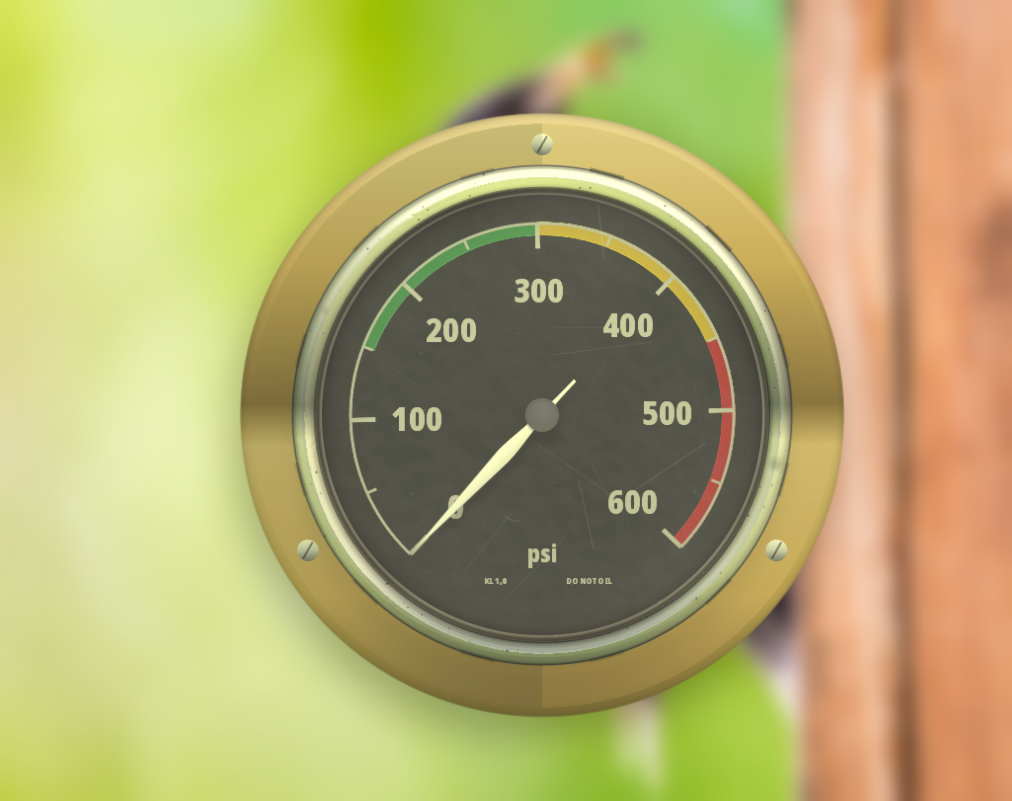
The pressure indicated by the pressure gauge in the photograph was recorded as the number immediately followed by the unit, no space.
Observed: 0psi
